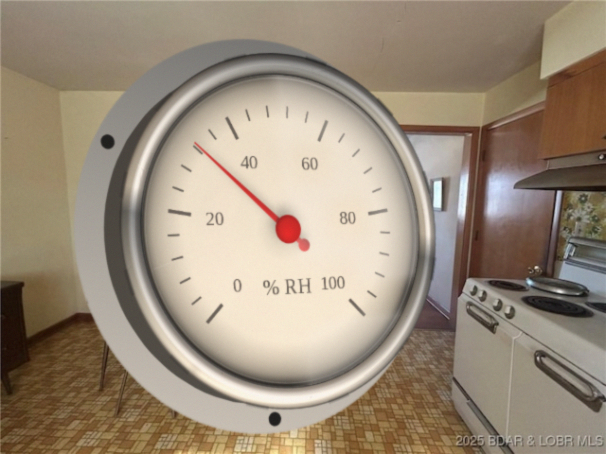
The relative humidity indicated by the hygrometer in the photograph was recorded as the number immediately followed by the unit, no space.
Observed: 32%
